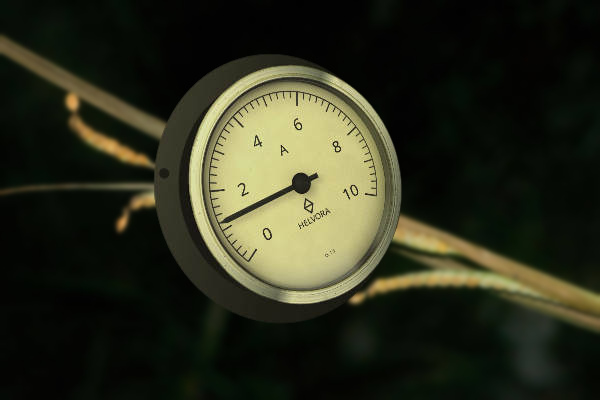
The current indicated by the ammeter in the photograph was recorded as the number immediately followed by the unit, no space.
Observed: 1.2A
